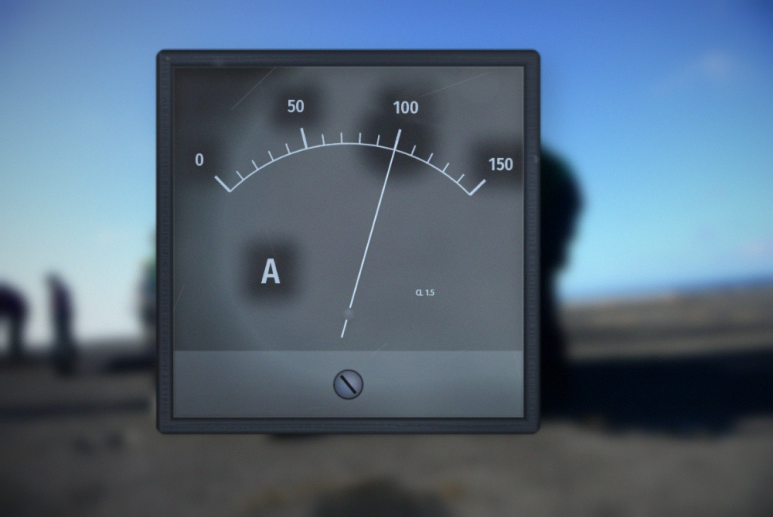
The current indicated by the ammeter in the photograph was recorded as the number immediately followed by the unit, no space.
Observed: 100A
